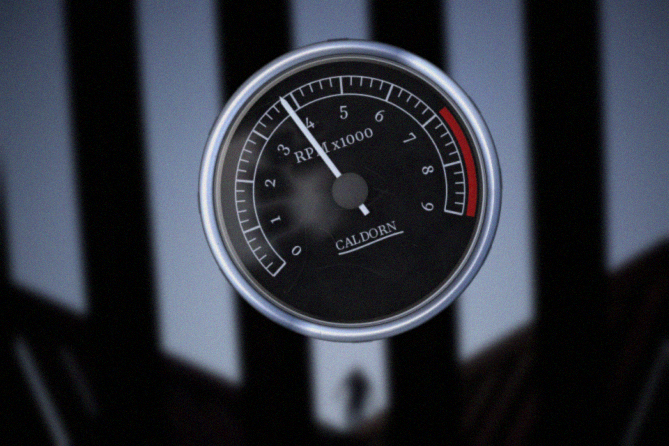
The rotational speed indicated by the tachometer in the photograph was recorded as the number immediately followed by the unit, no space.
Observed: 3800rpm
